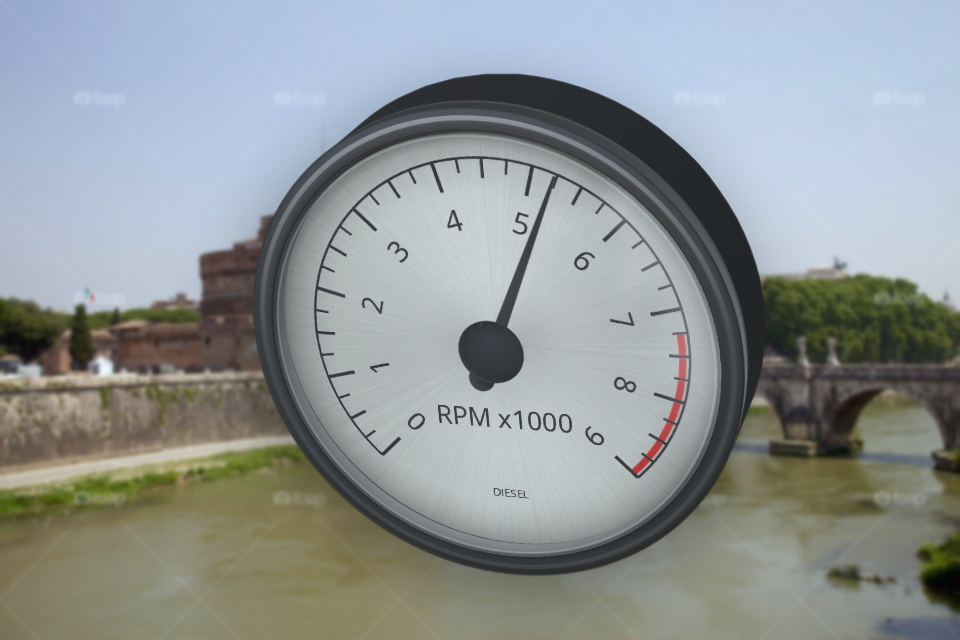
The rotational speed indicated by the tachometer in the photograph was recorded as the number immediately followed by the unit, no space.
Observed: 5250rpm
